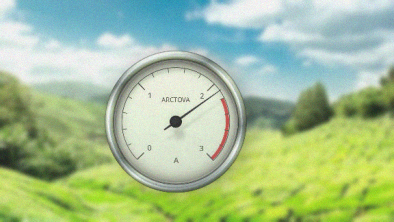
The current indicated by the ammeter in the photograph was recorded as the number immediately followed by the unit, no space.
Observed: 2.1A
